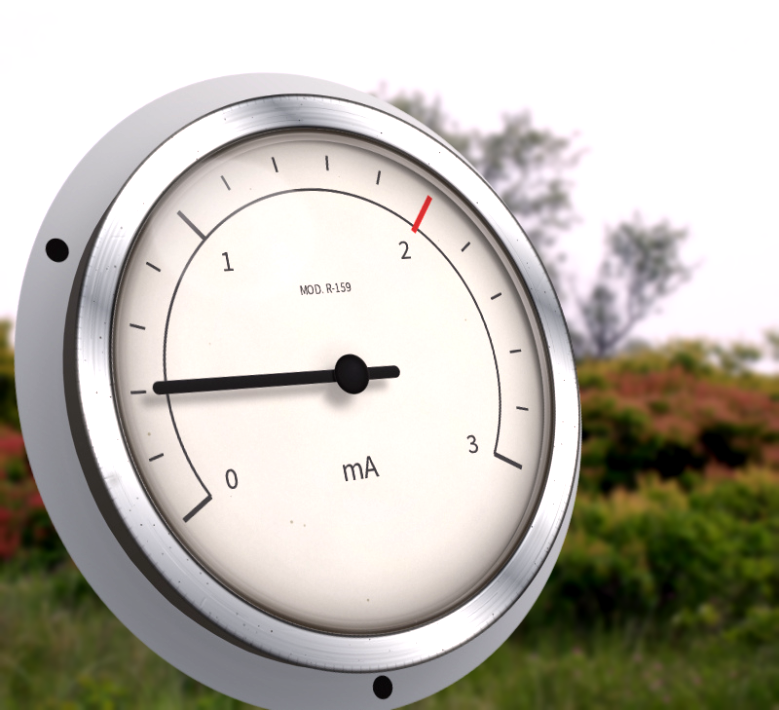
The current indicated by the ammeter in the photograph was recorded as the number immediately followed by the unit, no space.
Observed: 0.4mA
